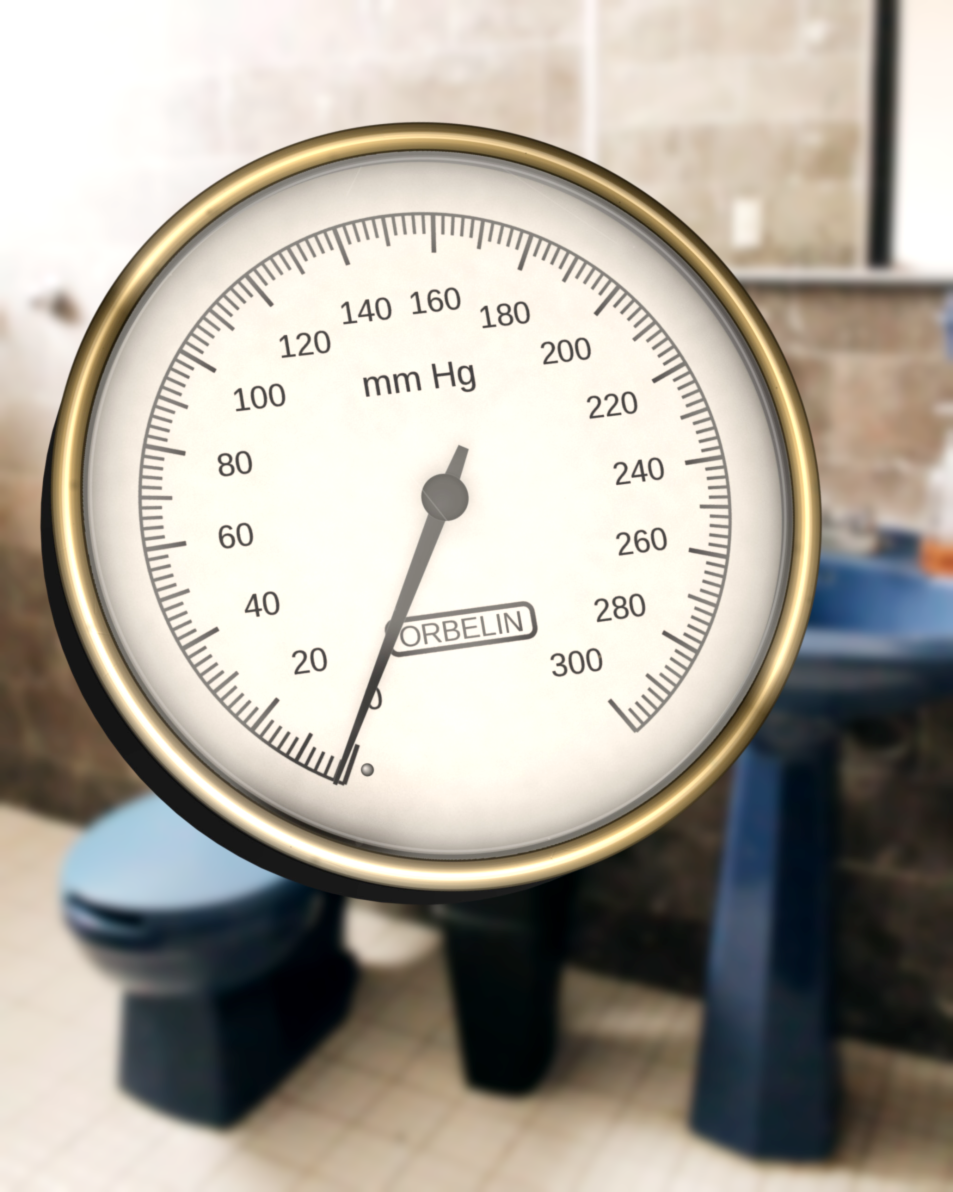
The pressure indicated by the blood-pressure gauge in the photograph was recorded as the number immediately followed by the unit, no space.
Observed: 2mmHg
